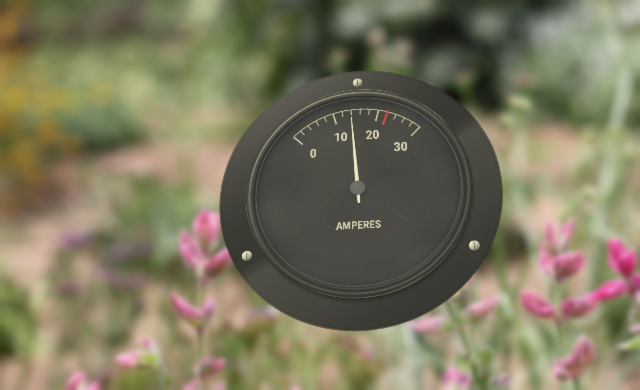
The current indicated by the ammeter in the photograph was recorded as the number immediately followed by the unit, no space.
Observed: 14A
